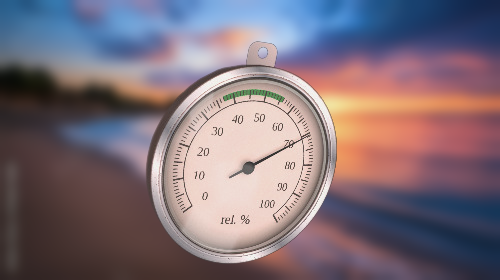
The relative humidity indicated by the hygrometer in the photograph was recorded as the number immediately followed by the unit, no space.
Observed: 70%
